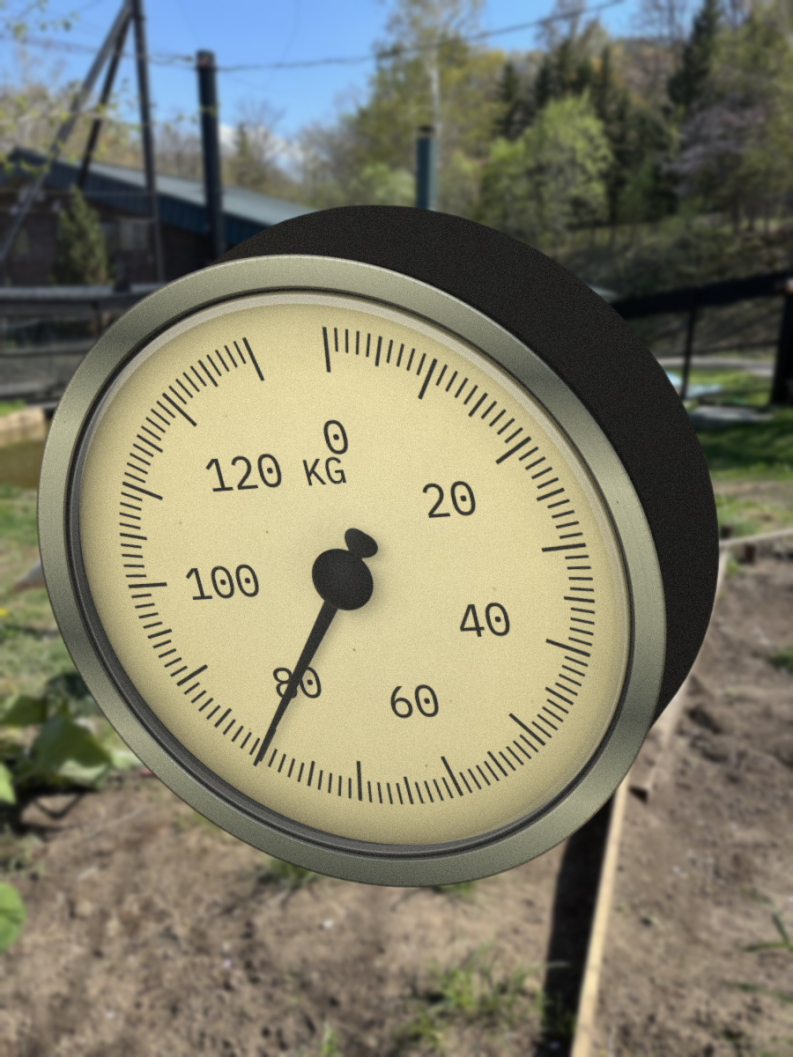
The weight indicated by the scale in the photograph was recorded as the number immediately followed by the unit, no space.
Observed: 80kg
